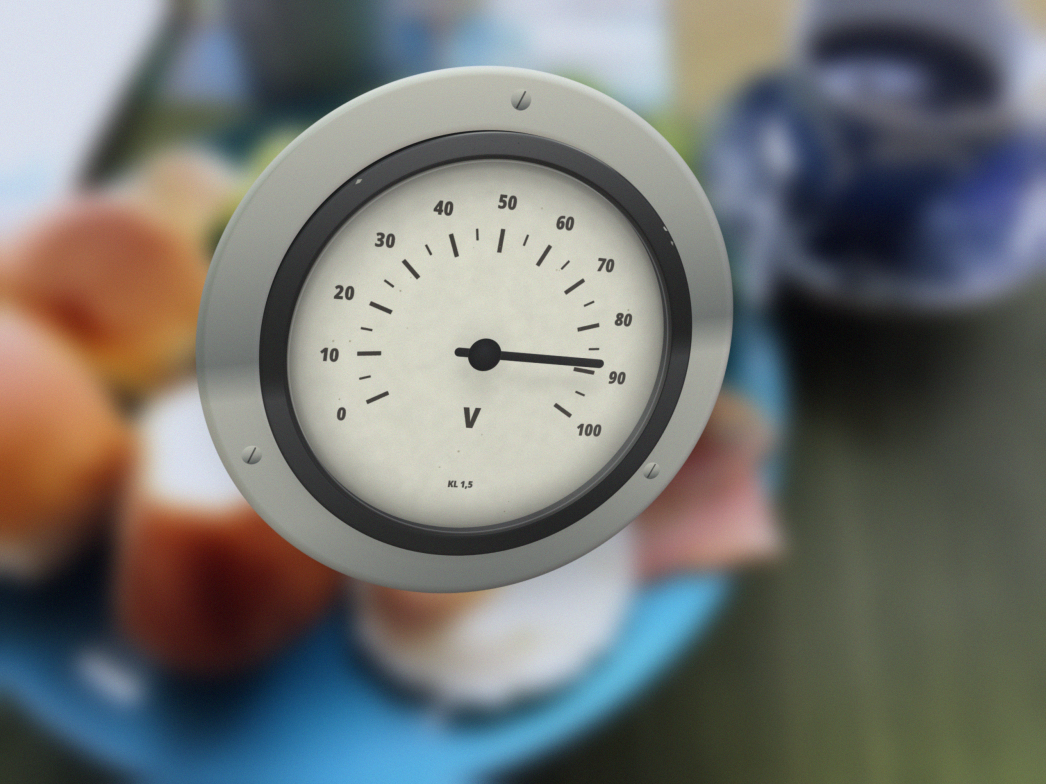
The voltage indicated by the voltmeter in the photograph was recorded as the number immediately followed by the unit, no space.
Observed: 87.5V
